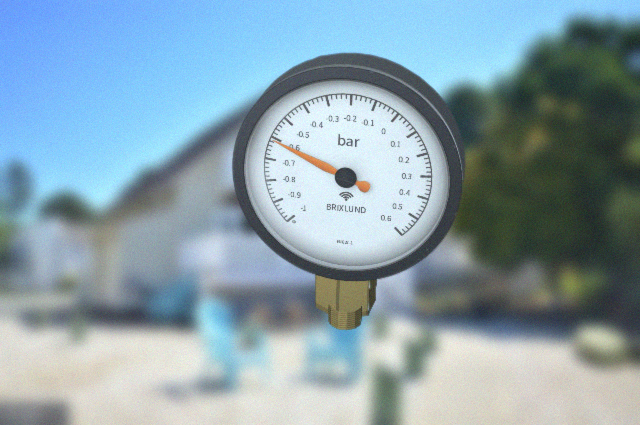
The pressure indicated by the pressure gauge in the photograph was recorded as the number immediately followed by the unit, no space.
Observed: -0.6bar
